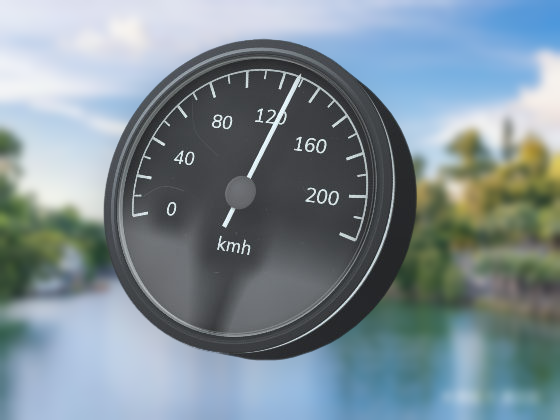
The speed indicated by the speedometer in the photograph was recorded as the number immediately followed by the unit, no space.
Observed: 130km/h
